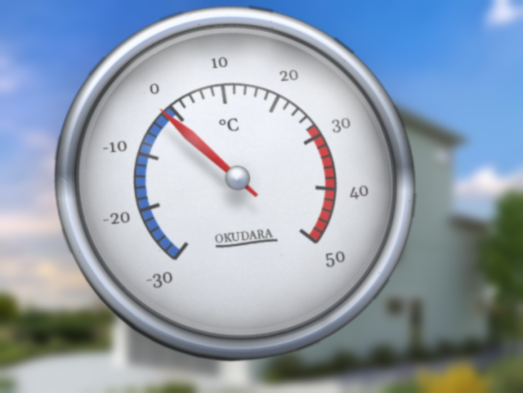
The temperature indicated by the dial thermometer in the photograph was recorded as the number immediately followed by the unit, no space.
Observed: -2°C
